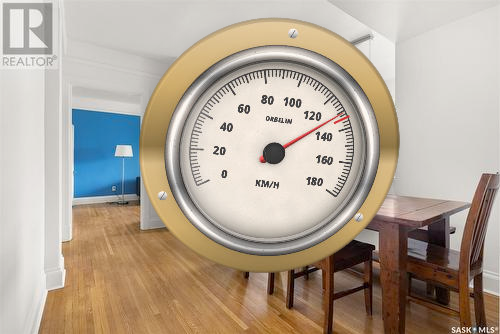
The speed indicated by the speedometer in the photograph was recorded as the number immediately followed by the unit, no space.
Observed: 130km/h
